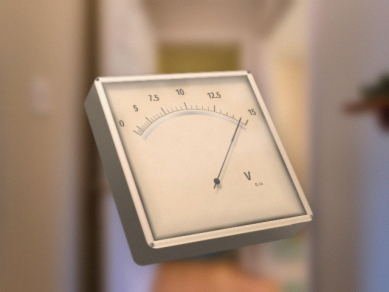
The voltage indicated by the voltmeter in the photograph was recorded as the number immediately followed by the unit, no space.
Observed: 14.5V
